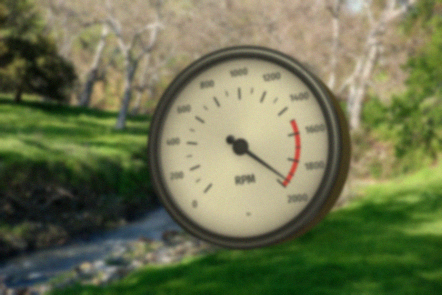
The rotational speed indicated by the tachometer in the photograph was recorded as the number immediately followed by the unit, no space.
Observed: 1950rpm
